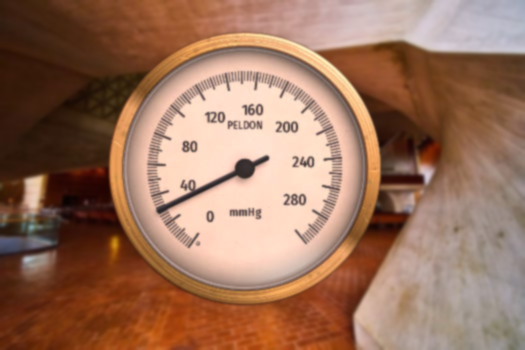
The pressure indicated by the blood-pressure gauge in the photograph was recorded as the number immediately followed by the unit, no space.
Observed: 30mmHg
